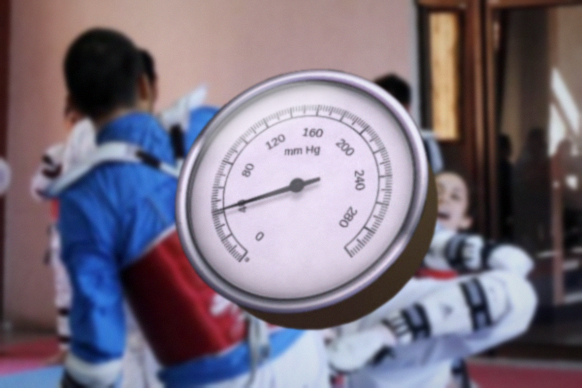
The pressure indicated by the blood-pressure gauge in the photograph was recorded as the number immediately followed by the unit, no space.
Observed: 40mmHg
